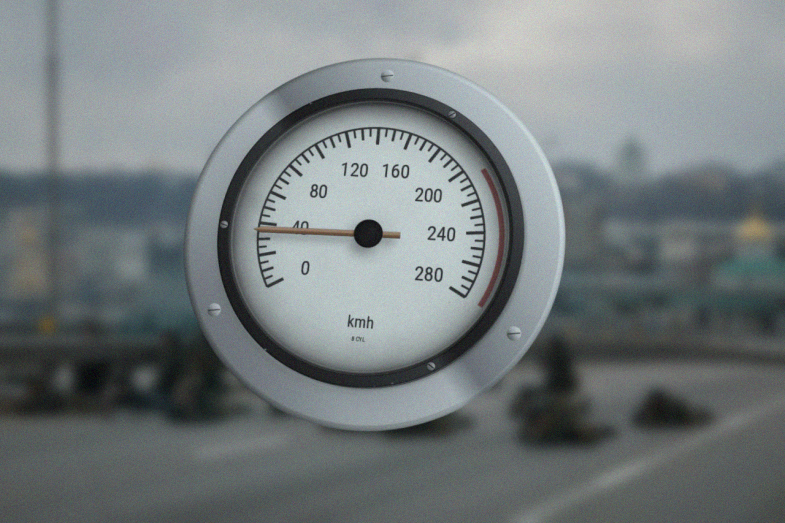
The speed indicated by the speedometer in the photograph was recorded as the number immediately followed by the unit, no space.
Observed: 35km/h
